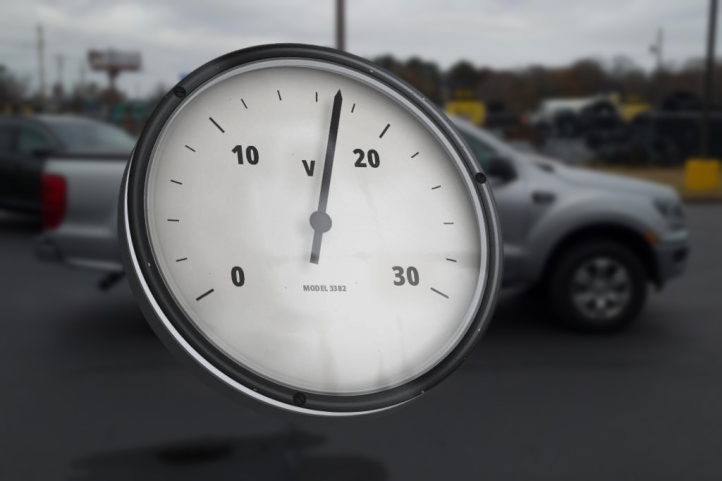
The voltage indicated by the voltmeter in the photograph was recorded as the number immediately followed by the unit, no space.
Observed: 17V
